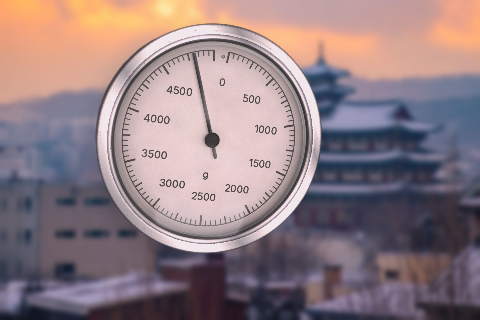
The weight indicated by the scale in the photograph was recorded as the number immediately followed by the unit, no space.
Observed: 4800g
